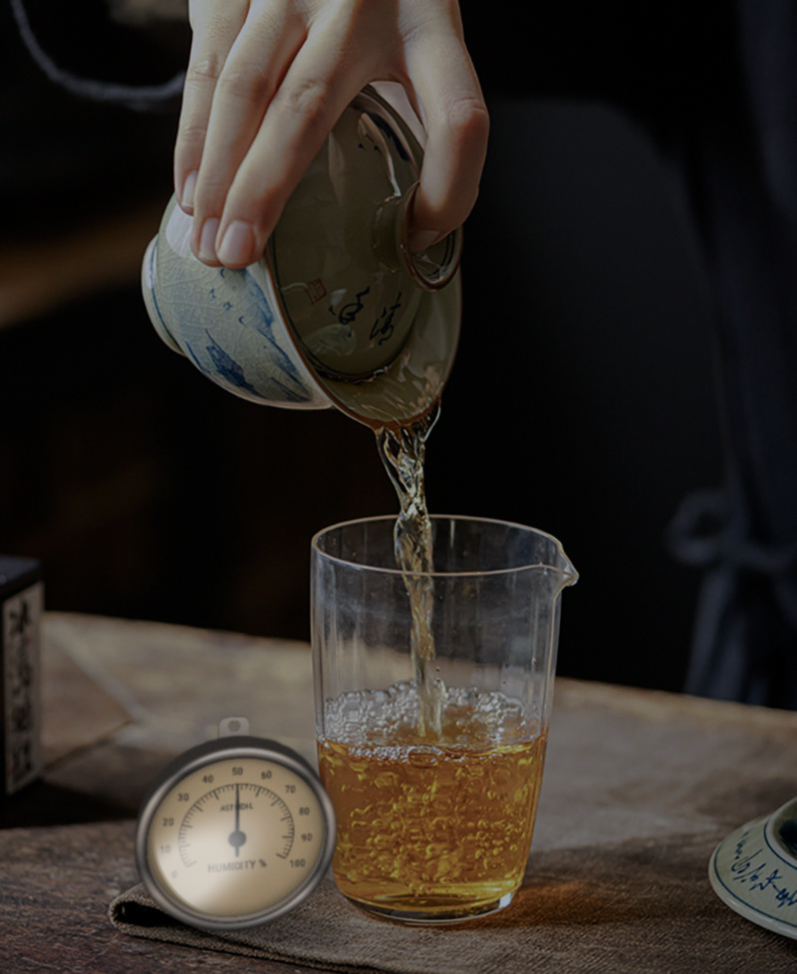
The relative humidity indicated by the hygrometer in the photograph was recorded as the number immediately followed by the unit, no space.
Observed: 50%
